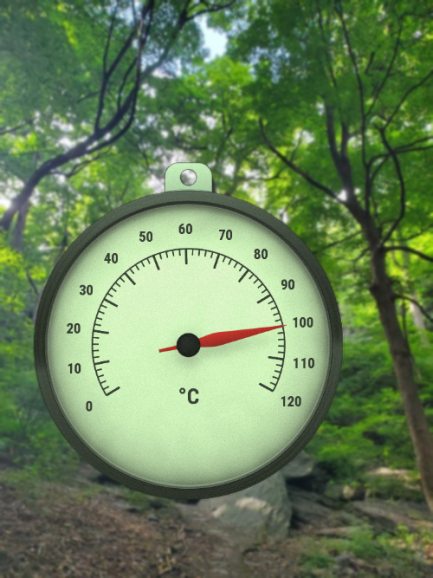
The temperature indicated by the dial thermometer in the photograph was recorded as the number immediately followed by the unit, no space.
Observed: 100°C
